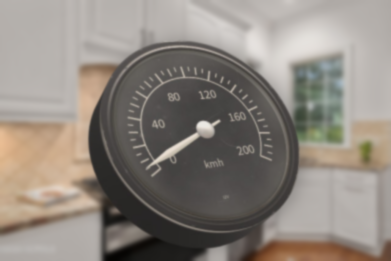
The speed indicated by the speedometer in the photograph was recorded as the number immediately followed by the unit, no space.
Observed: 5km/h
